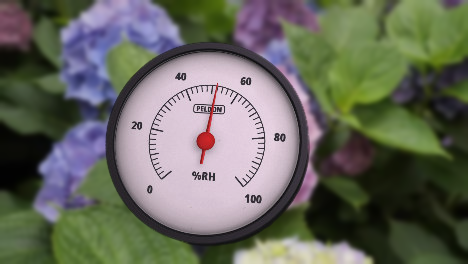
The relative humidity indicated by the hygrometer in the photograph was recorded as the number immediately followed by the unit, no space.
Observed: 52%
